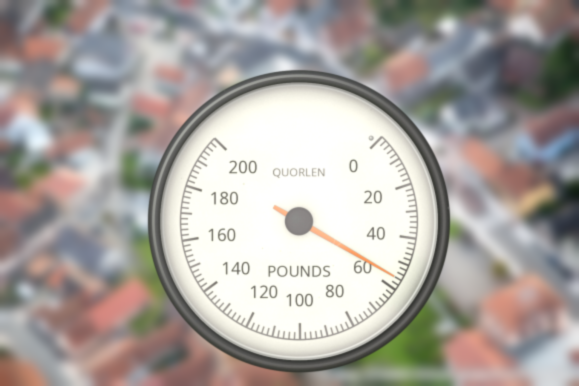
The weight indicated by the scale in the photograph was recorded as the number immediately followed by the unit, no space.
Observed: 56lb
